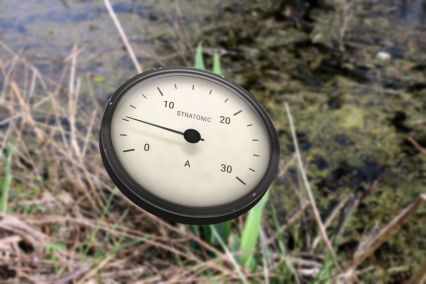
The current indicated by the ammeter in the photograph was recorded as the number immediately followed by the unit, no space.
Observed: 4A
